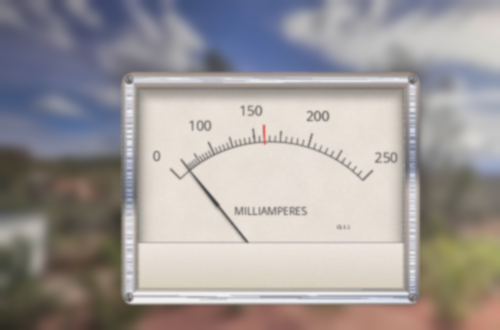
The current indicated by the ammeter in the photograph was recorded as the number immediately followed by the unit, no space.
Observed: 50mA
